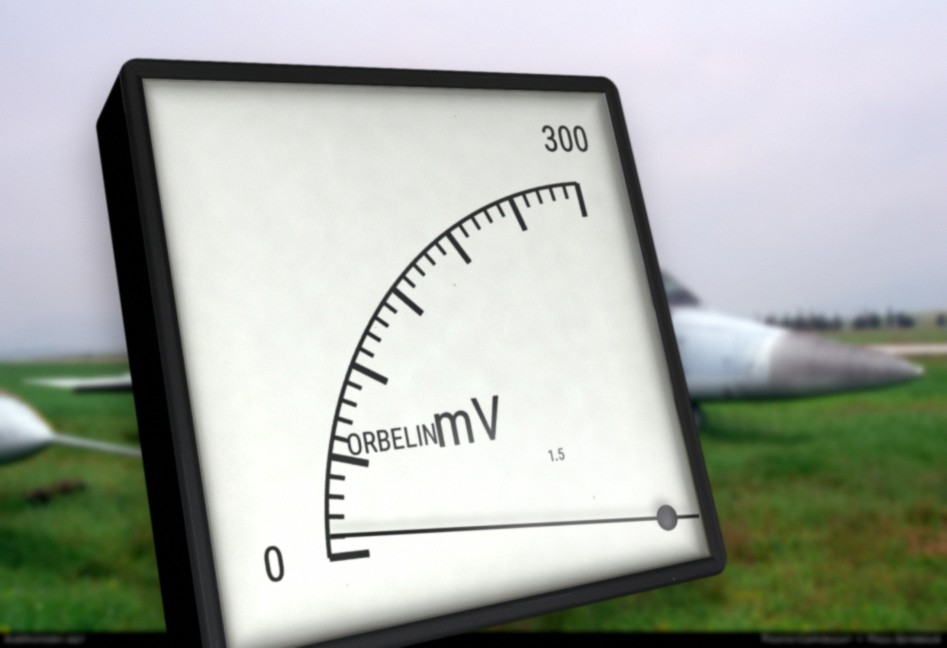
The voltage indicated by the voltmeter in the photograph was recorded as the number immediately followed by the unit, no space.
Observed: 10mV
